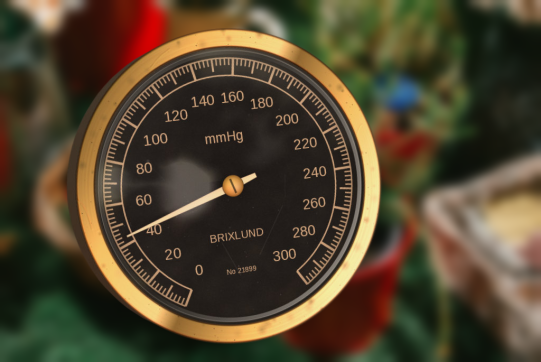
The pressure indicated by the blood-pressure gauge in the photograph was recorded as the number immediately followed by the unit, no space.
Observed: 44mmHg
